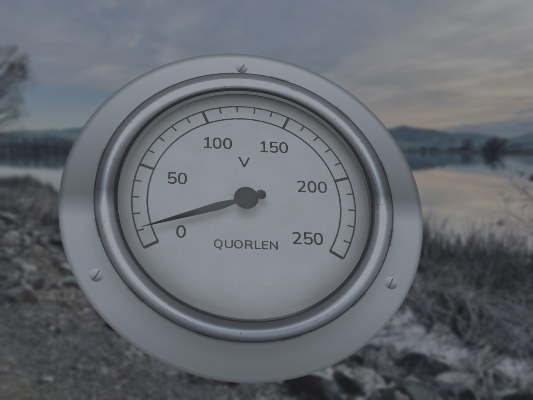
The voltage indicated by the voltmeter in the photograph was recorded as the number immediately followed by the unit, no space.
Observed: 10V
